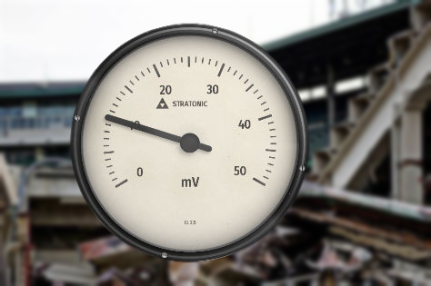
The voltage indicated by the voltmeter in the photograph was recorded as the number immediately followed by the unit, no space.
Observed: 10mV
